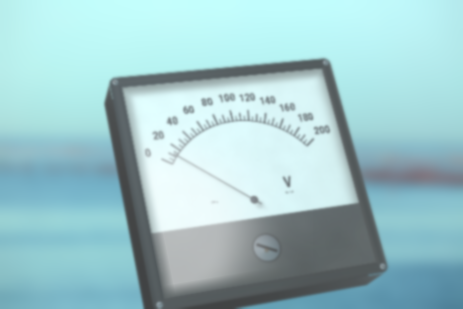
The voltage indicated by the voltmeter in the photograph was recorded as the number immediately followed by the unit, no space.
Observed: 10V
